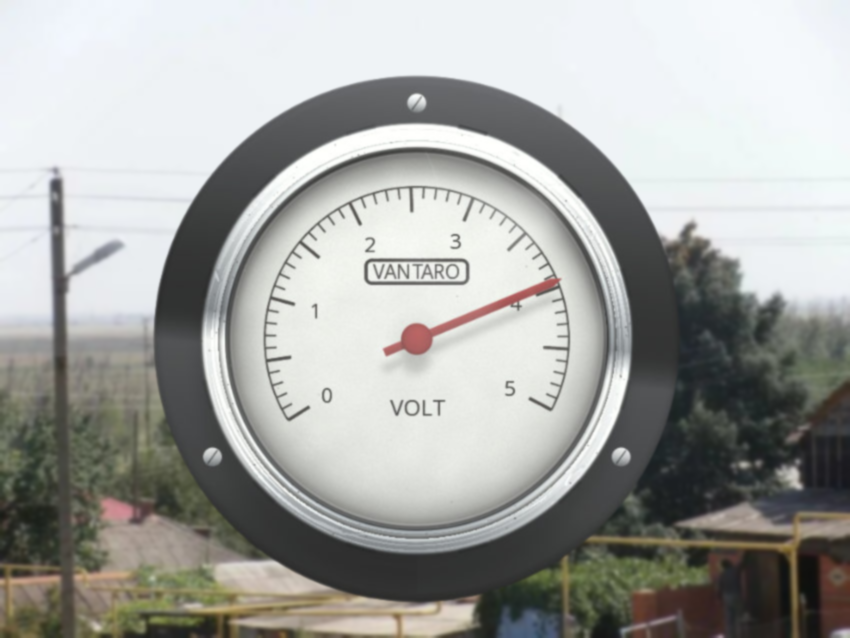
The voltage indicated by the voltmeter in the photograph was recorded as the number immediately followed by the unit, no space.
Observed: 3.95V
